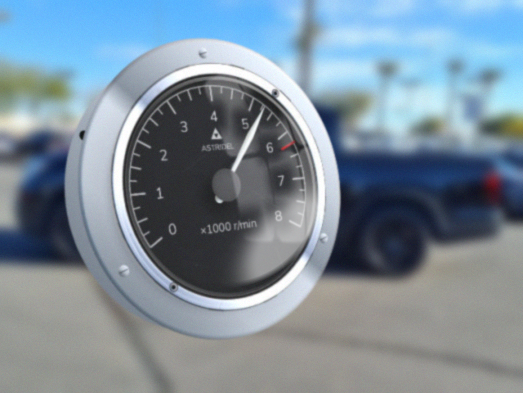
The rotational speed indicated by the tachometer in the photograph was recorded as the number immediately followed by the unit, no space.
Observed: 5250rpm
